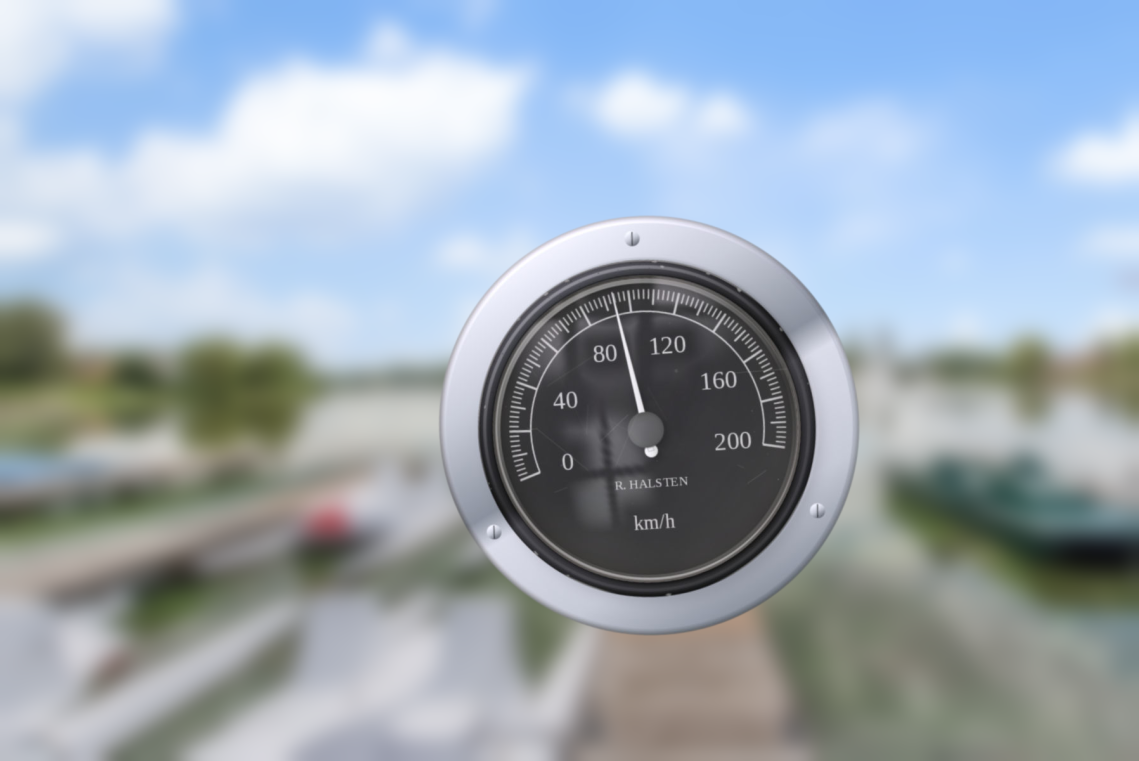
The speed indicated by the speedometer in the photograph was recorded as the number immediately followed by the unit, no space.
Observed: 94km/h
